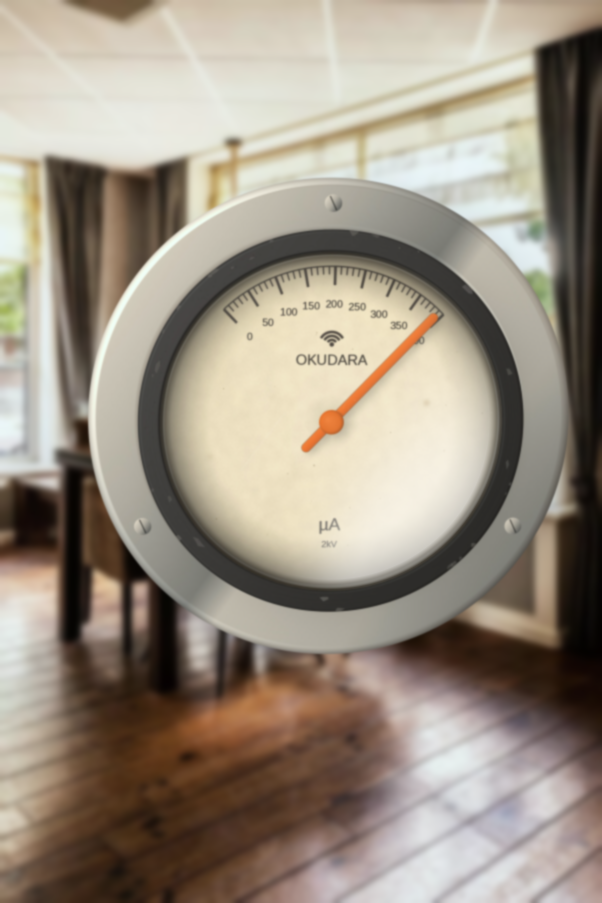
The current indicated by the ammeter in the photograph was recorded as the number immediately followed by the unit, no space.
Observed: 390µA
